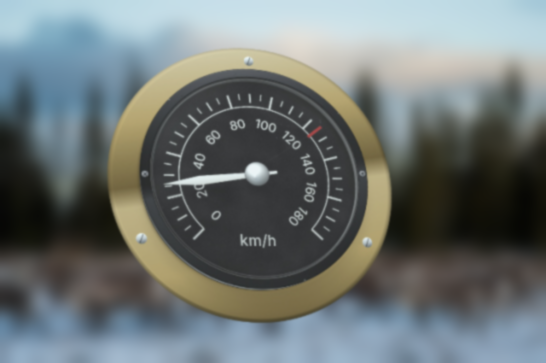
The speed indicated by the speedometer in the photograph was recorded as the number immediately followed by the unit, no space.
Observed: 25km/h
